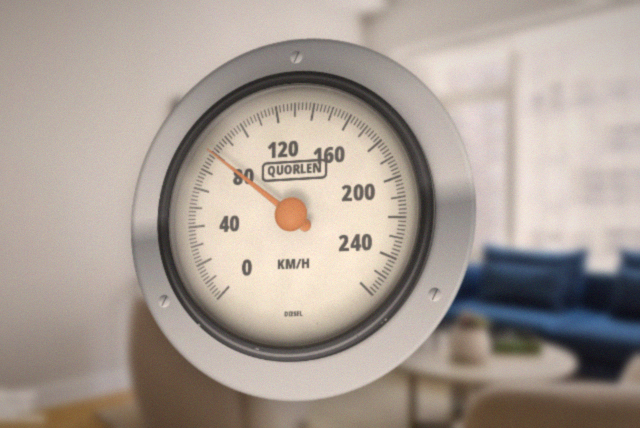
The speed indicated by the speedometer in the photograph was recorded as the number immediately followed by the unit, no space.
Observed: 80km/h
